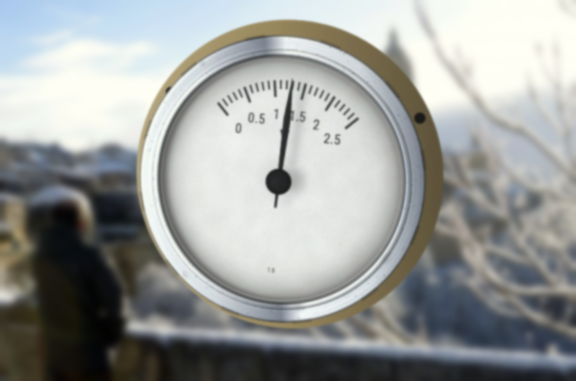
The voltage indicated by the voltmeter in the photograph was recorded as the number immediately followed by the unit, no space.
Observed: 1.3V
